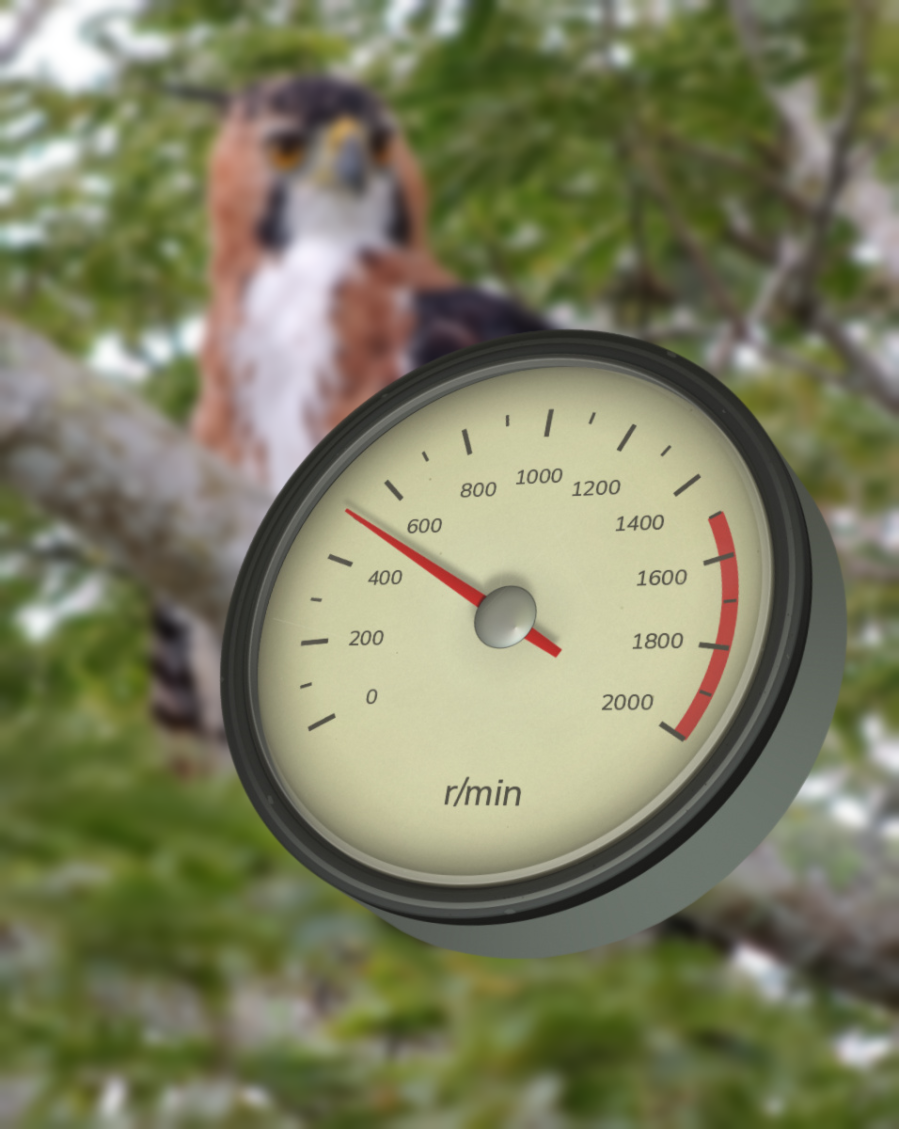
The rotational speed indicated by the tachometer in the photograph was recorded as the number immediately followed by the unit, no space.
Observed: 500rpm
